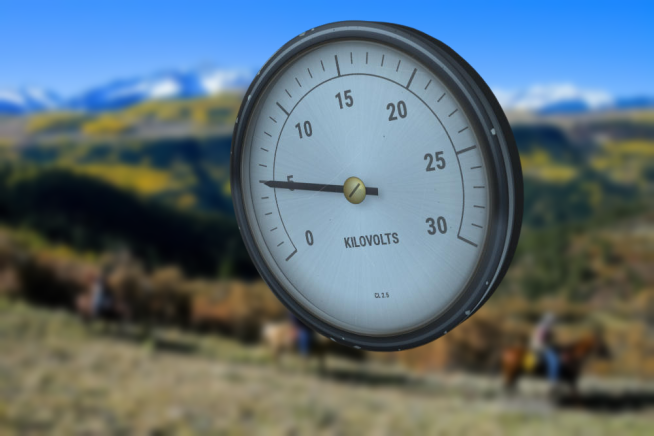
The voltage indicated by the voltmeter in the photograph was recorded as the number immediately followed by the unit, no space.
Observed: 5kV
